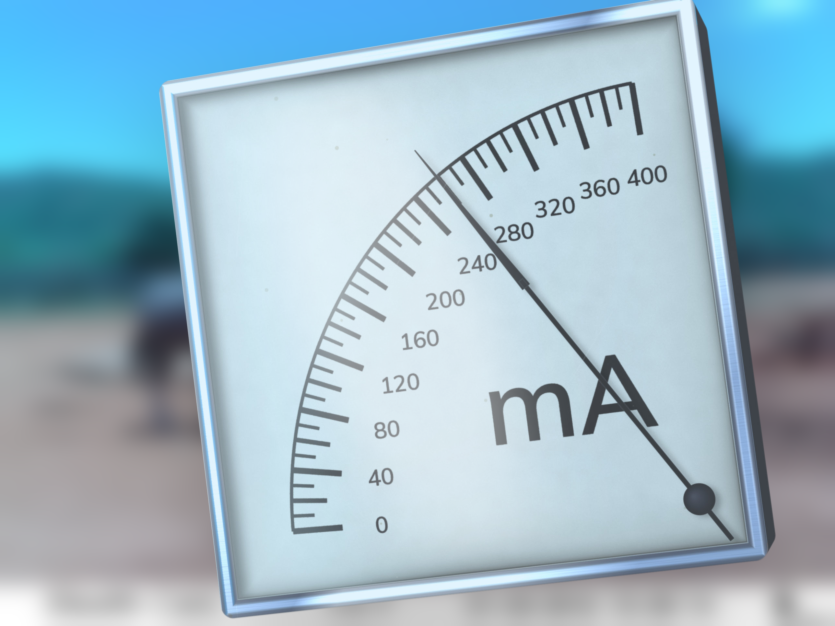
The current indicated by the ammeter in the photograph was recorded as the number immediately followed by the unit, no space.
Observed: 260mA
